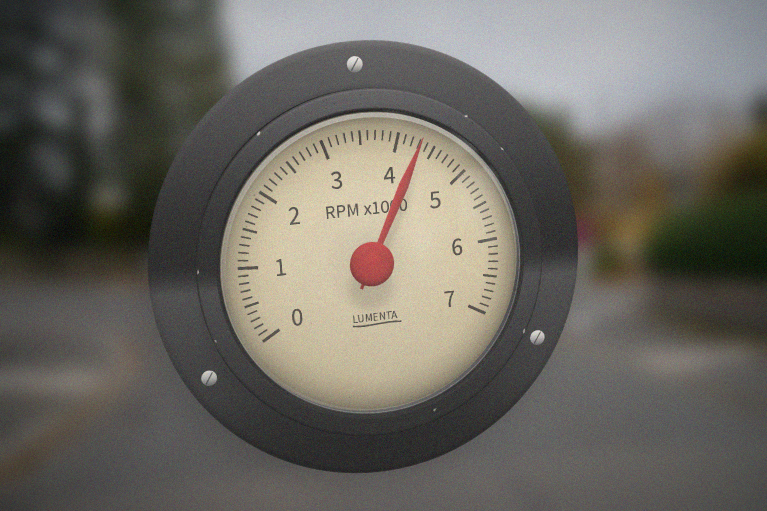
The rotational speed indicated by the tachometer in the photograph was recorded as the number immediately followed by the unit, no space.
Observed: 4300rpm
